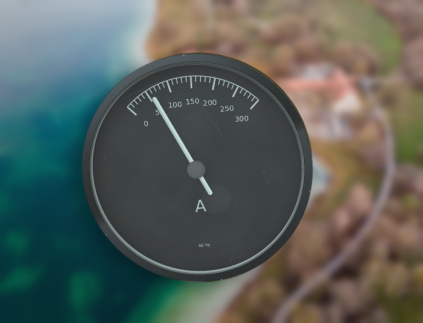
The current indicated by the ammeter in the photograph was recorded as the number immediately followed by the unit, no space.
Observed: 60A
